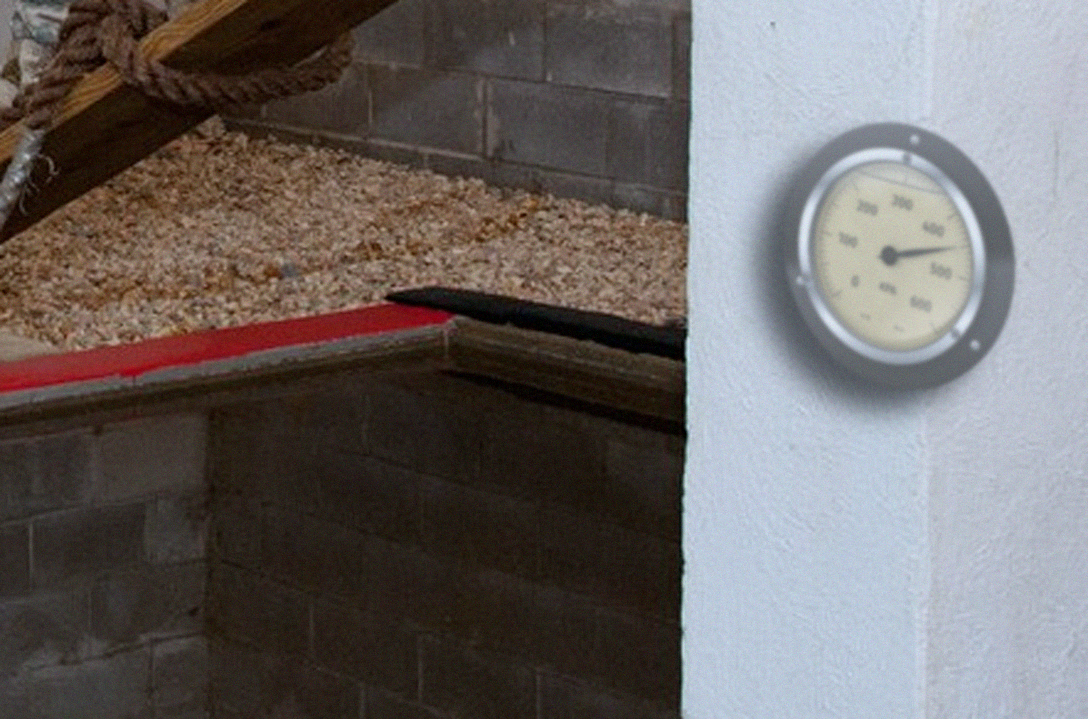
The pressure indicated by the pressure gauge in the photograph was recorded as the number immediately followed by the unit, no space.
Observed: 450kPa
